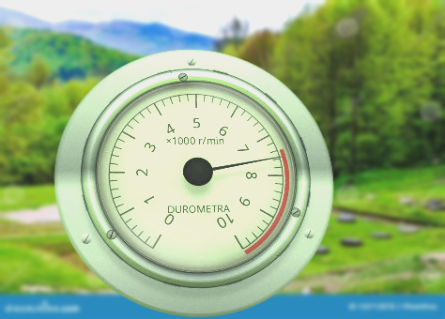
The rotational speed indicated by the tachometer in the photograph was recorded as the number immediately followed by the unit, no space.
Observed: 7600rpm
